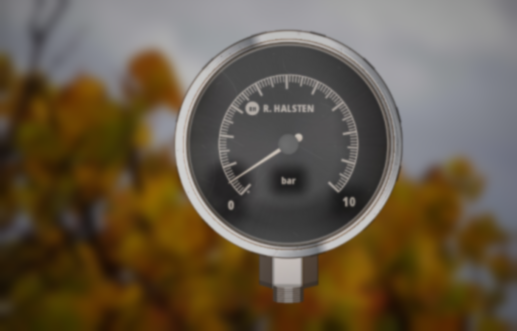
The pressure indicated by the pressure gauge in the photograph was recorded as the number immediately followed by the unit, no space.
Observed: 0.5bar
